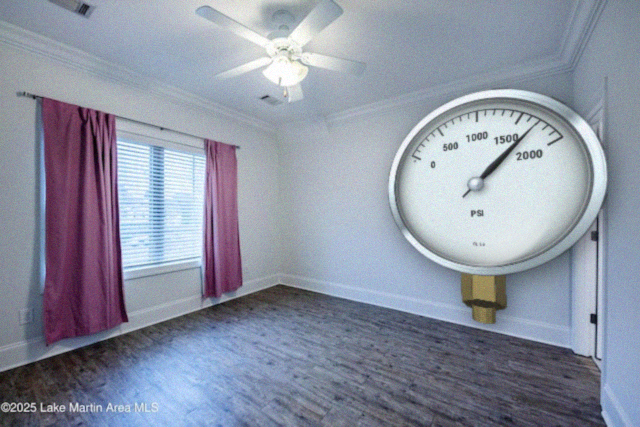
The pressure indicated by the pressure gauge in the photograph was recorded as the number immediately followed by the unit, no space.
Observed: 1700psi
